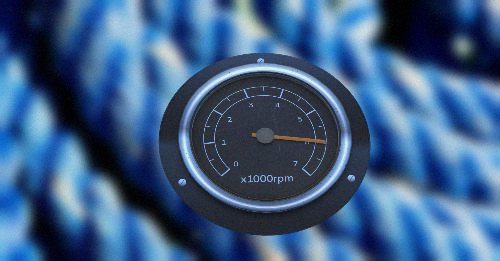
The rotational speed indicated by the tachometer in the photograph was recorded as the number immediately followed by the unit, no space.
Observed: 6000rpm
